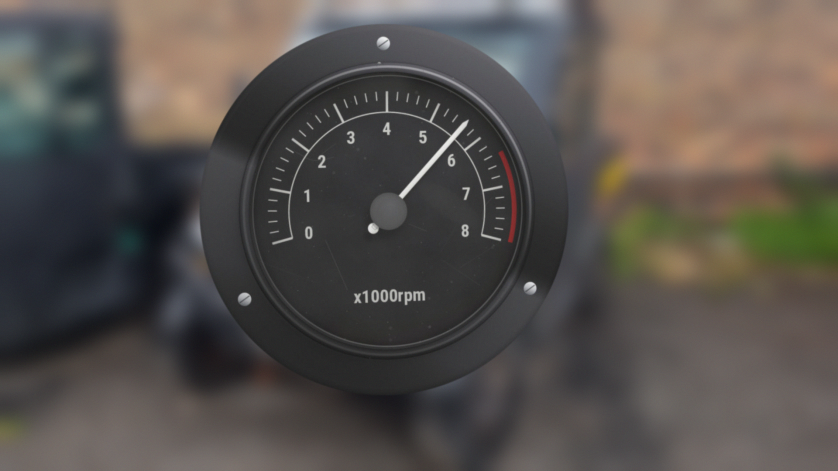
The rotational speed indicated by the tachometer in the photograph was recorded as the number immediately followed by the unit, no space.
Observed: 5600rpm
